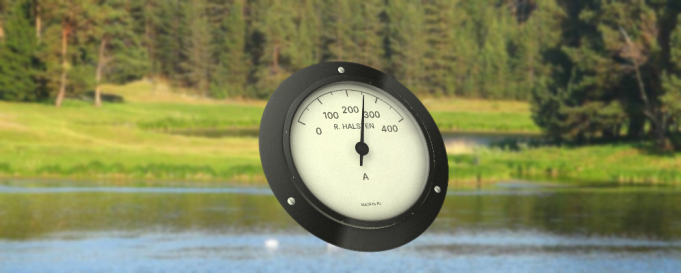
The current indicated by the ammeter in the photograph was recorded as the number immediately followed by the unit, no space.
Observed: 250A
